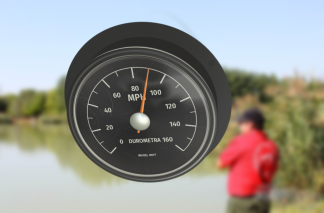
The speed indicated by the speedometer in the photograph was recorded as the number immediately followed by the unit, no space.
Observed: 90mph
